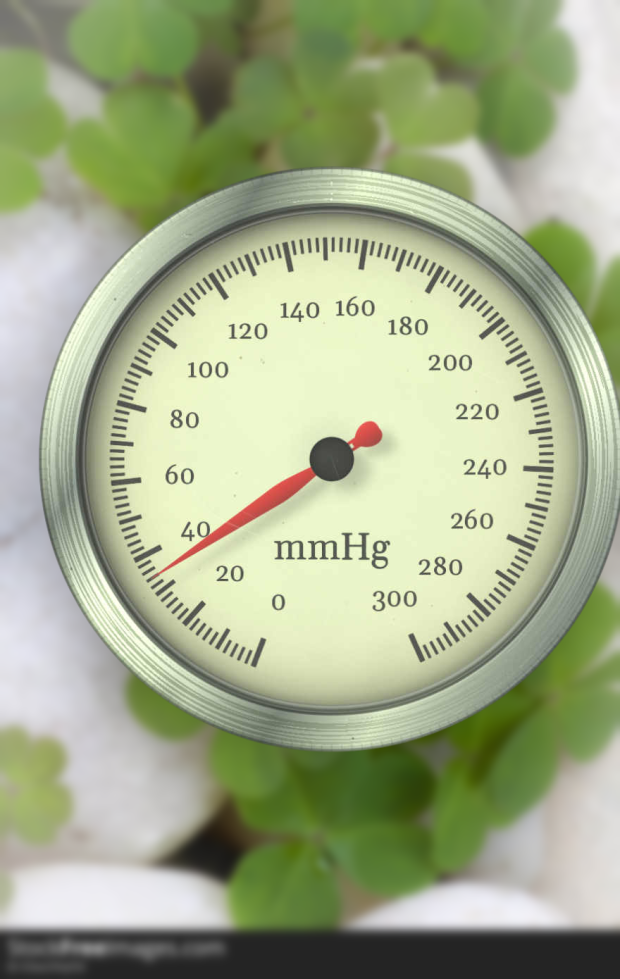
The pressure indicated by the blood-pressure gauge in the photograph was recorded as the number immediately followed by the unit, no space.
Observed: 34mmHg
